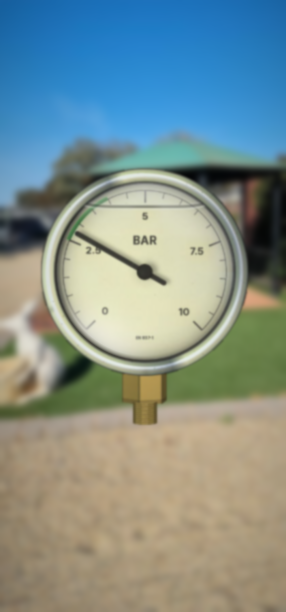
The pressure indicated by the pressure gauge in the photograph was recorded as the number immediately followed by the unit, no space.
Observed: 2.75bar
